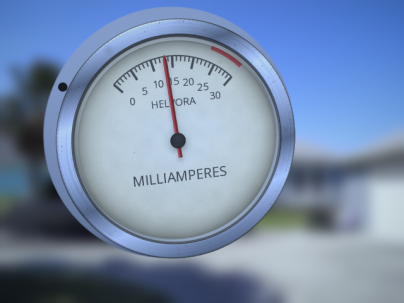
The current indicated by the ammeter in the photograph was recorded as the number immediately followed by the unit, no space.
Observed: 13mA
